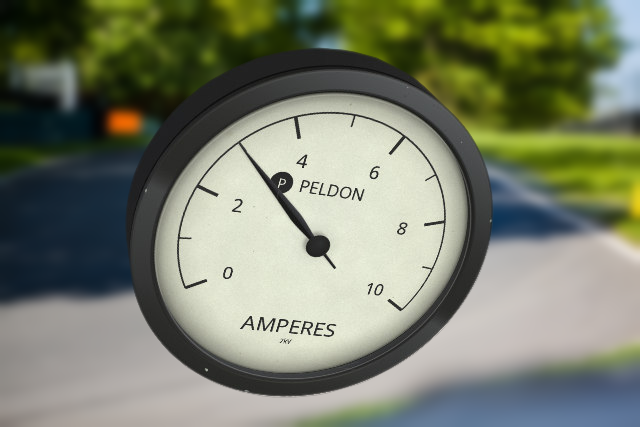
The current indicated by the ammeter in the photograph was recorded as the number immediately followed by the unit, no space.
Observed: 3A
